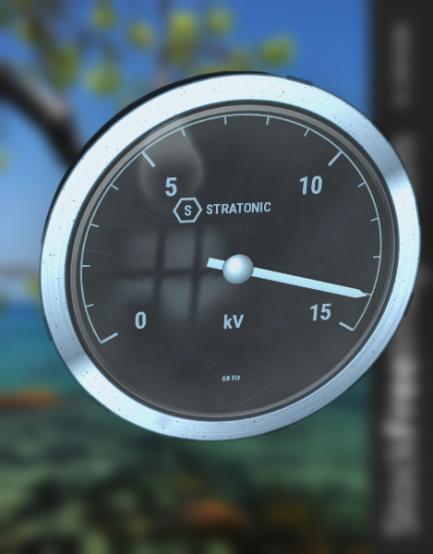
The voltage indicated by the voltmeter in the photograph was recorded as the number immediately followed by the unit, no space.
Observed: 14kV
